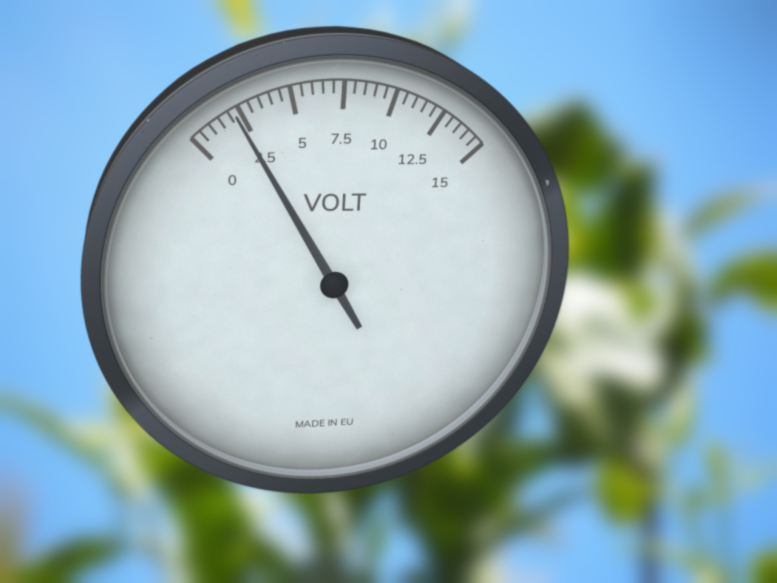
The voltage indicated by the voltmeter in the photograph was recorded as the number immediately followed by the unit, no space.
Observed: 2.25V
